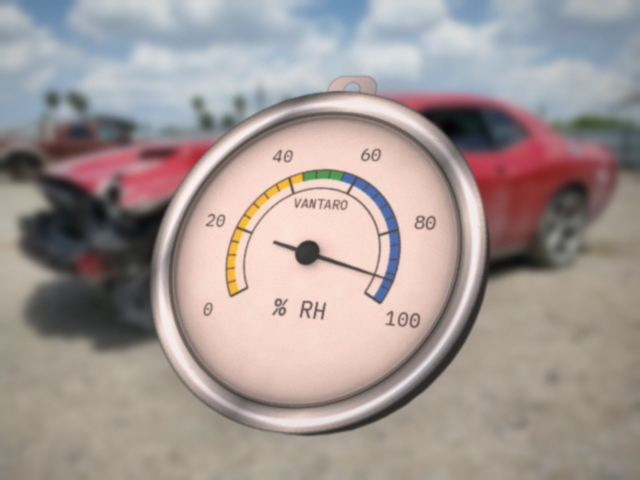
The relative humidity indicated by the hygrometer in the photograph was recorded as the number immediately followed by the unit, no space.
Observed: 94%
